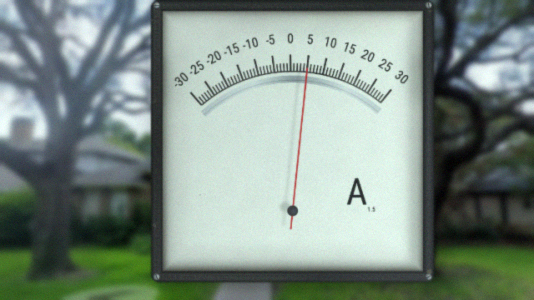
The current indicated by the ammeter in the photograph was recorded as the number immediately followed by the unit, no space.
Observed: 5A
